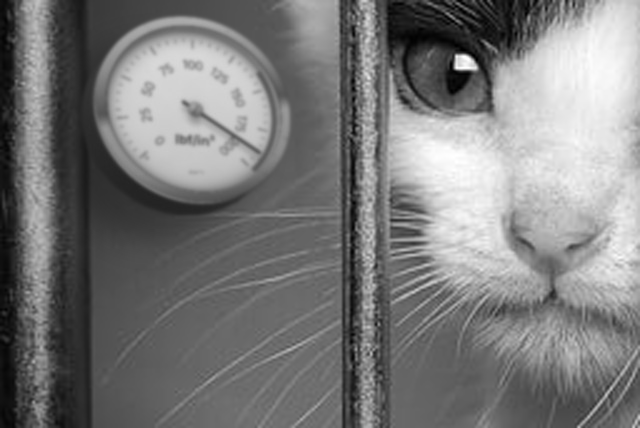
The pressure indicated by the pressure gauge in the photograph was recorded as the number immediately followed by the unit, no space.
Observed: 190psi
